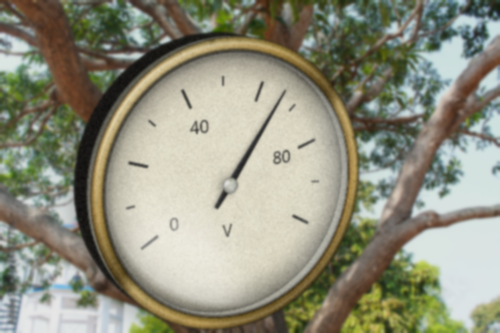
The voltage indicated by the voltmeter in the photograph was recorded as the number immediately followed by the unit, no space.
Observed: 65V
